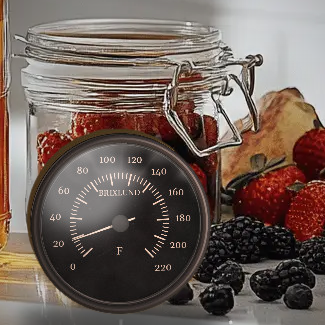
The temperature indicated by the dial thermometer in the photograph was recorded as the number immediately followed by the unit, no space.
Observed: 20°F
